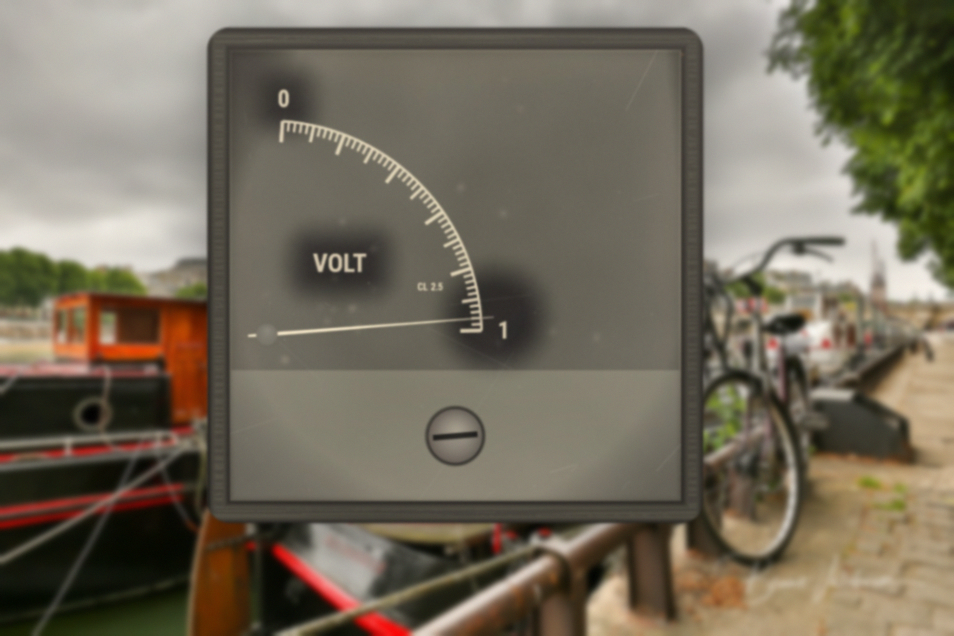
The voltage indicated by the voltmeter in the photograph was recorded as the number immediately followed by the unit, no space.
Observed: 0.96V
